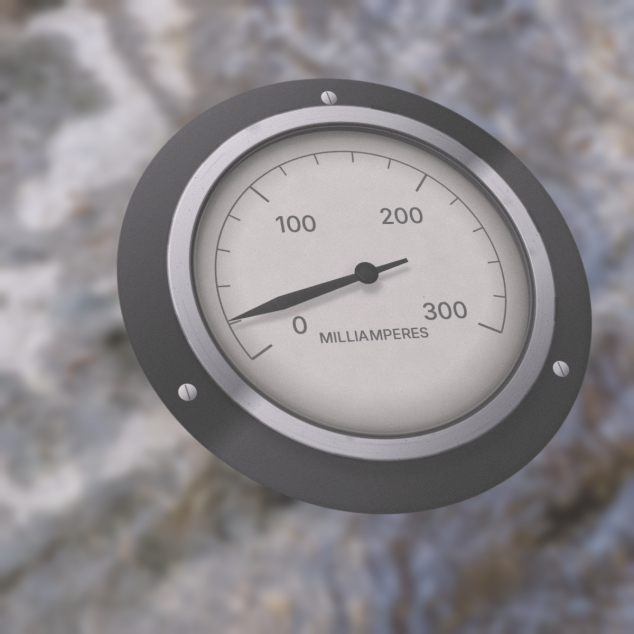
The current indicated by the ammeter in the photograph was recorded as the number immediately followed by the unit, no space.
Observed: 20mA
